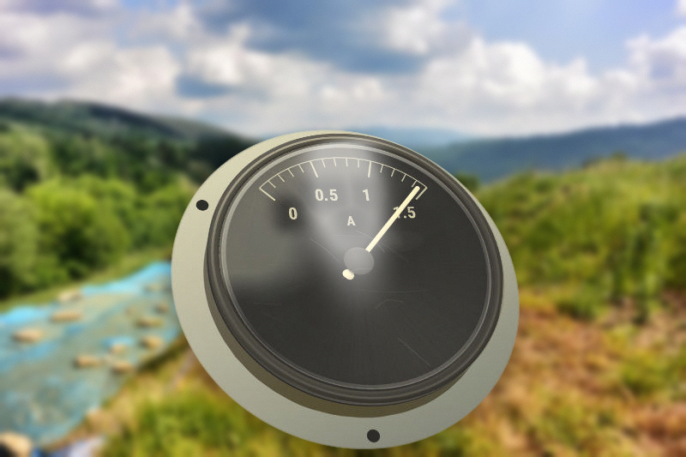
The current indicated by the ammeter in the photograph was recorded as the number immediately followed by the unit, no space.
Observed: 1.45A
